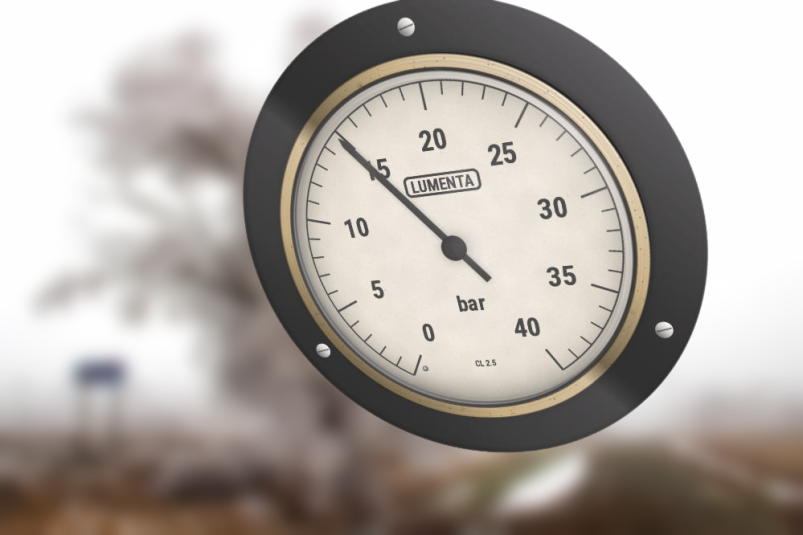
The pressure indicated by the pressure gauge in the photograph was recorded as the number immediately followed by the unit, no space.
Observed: 15bar
